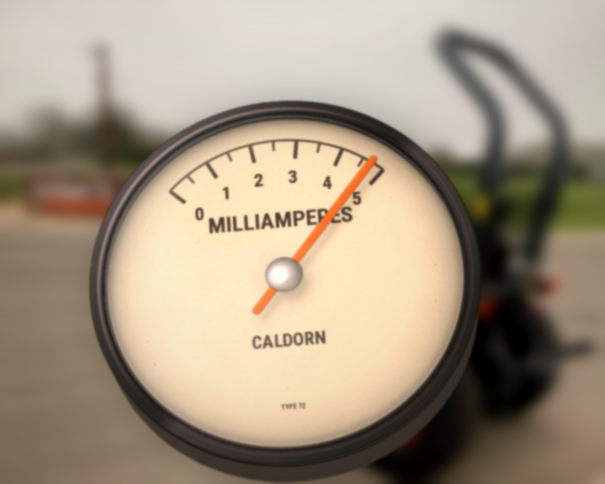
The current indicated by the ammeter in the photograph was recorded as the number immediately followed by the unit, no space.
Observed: 4.75mA
